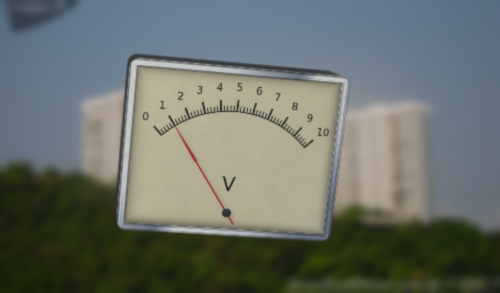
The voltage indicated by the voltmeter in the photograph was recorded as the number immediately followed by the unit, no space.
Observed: 1V
